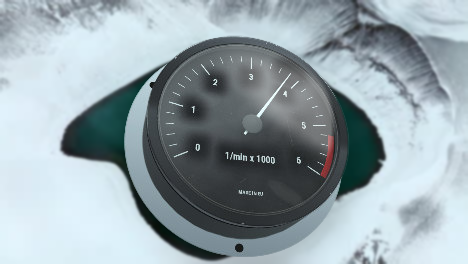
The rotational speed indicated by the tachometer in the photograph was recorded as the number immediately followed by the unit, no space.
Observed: 3800rpm
